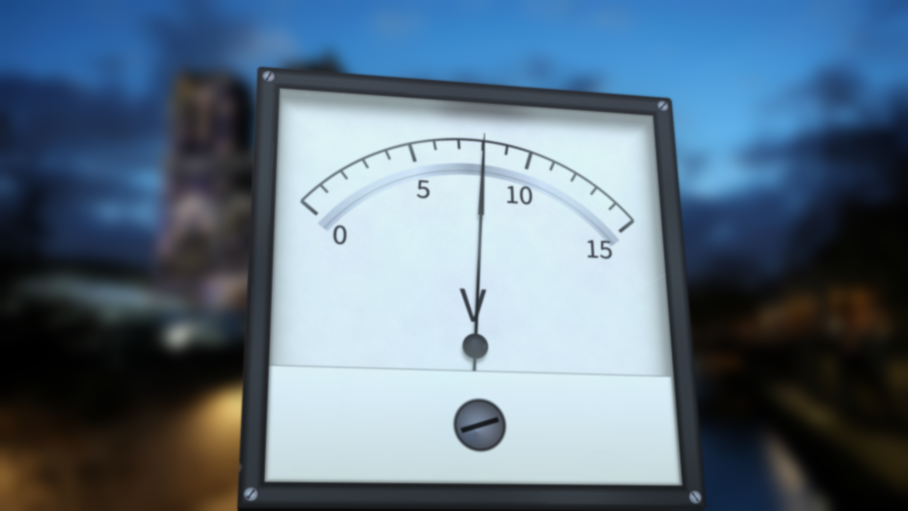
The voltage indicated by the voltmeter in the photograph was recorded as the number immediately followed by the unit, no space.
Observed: 8V
